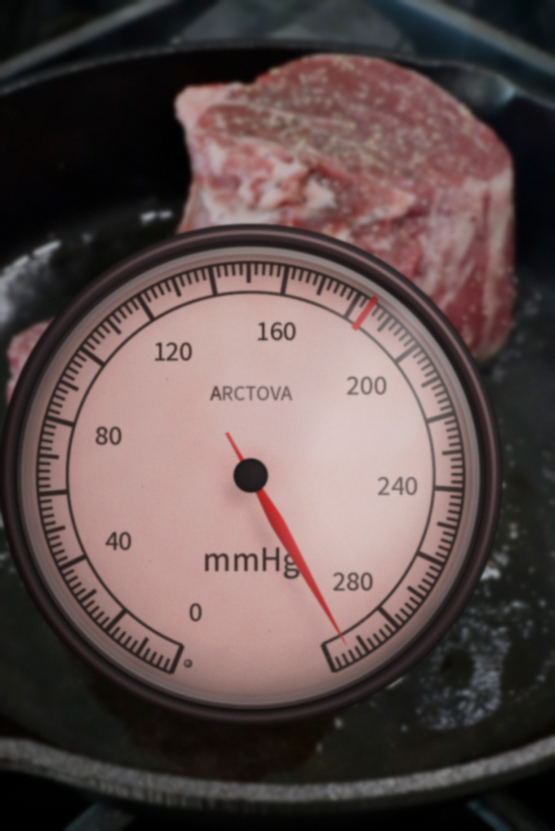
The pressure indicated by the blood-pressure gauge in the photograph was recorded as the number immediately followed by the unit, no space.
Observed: 294mmHg
